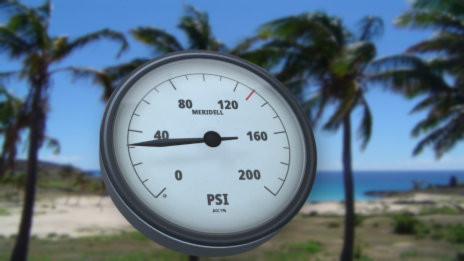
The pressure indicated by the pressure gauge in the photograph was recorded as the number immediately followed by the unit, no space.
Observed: 30psi
